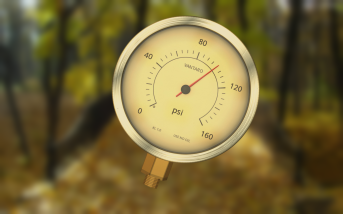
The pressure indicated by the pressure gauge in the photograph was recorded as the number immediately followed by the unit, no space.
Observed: 100psi
